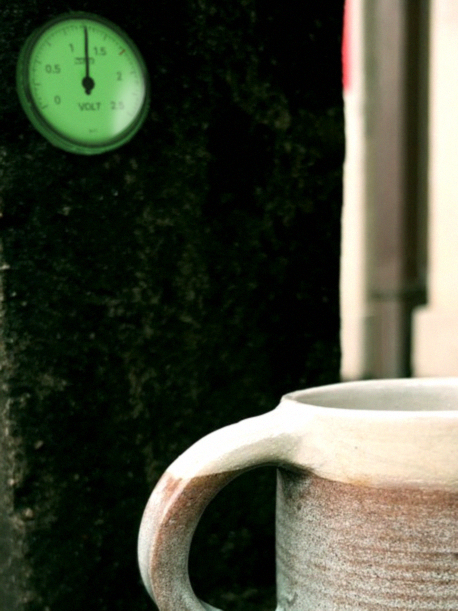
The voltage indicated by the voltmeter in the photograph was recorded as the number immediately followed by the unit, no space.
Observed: 1.25V
